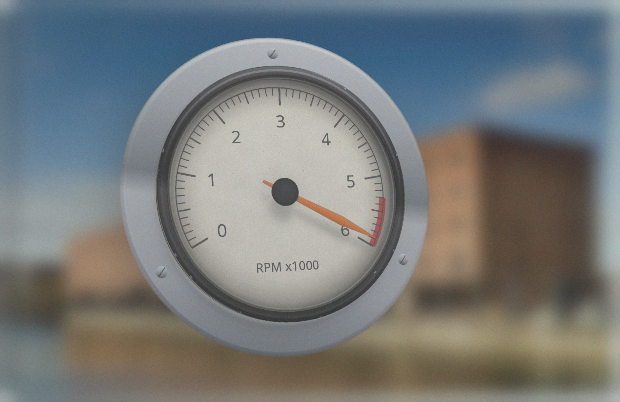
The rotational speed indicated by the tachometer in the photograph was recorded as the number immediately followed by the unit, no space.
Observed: 5900rpm
